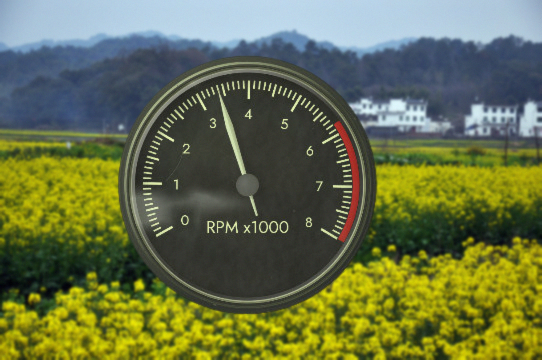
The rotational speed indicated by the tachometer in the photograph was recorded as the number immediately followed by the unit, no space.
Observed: 3400rpm
